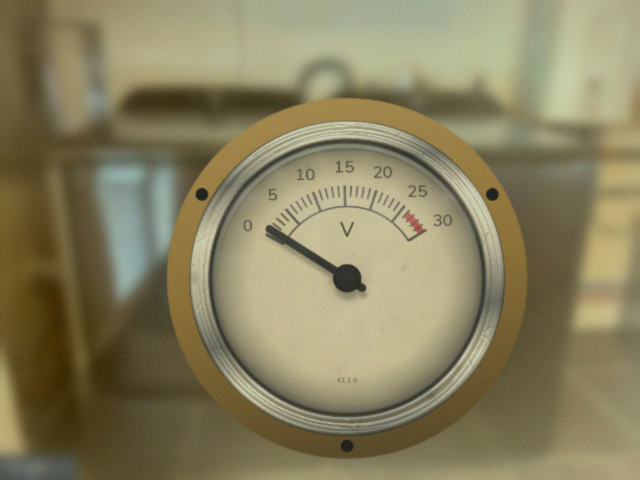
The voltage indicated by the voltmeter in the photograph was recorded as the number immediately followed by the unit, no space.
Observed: 1V
